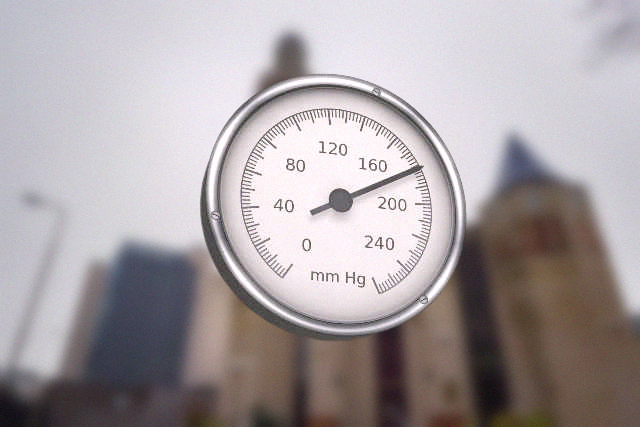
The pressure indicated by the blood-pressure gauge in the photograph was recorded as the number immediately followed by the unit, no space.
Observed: 180mmHg
